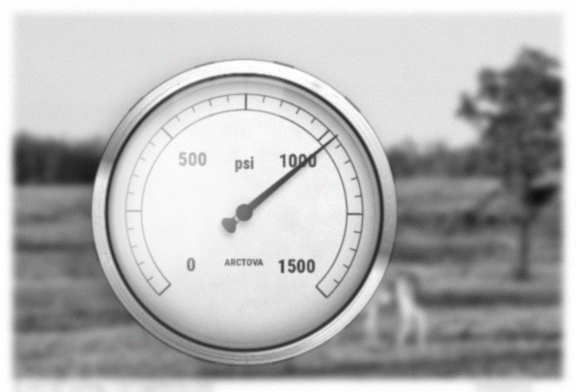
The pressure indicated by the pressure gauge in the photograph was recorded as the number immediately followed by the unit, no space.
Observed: 1025psi
